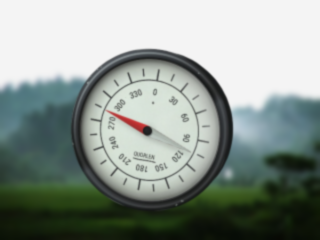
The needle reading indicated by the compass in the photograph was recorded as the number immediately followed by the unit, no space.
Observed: 285°
